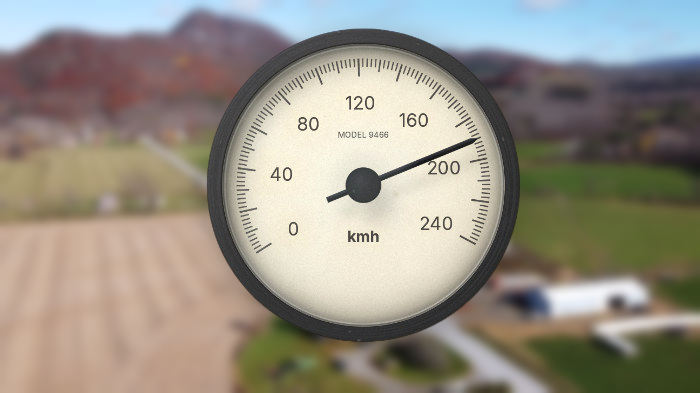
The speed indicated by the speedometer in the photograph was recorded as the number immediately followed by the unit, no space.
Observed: 190km/h
